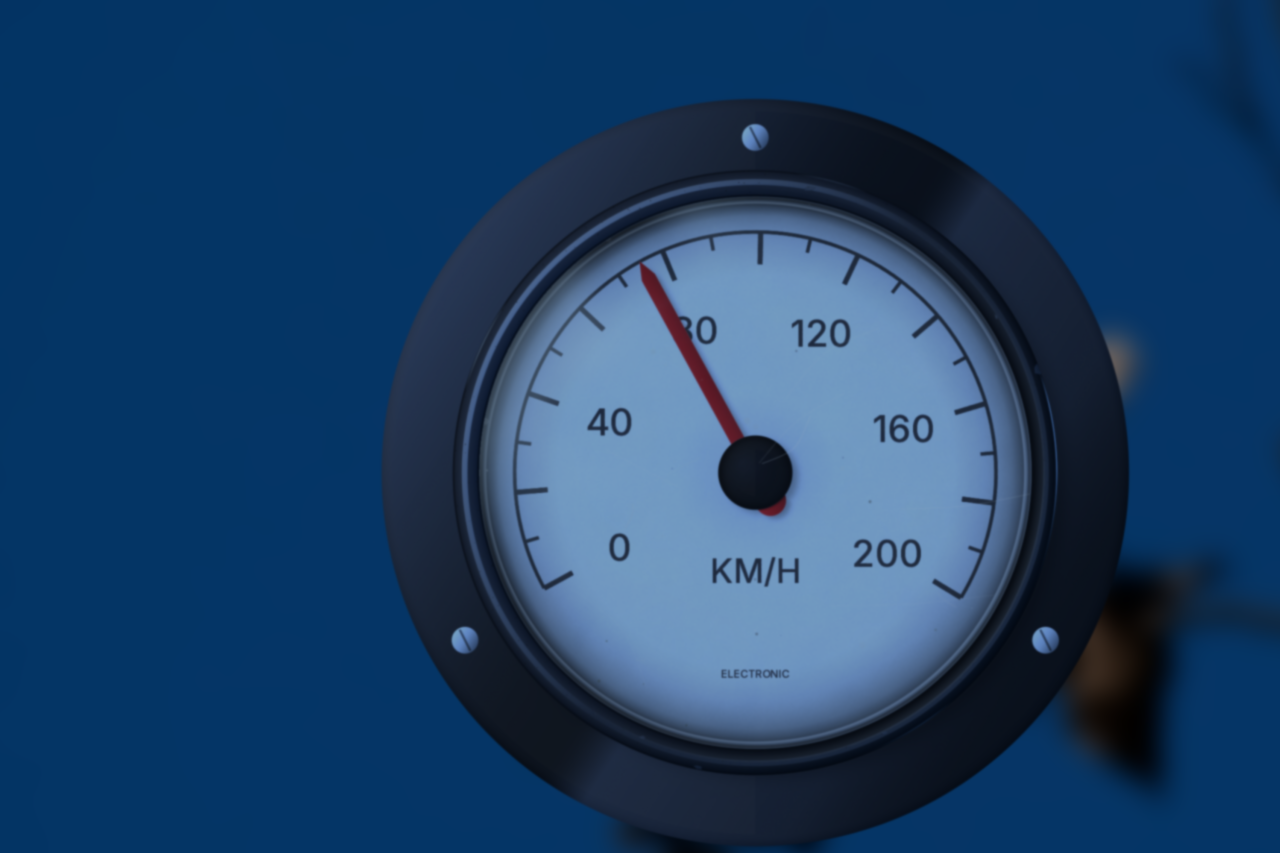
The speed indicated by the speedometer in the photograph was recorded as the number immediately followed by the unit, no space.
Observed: 75km/h
